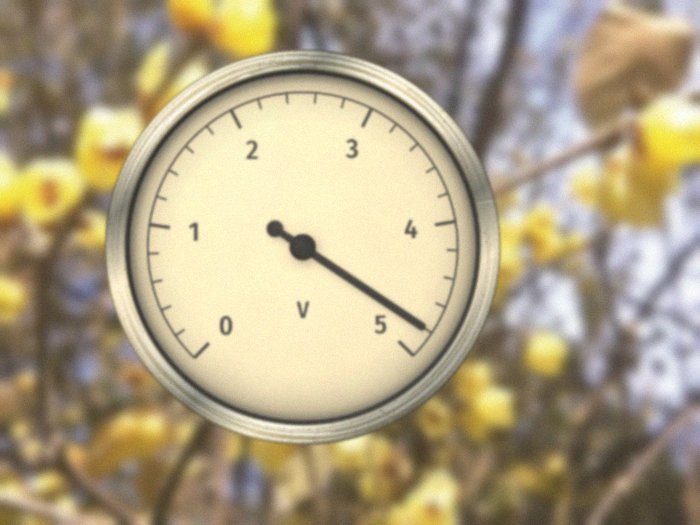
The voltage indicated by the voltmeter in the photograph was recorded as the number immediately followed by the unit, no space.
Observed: 4.8V
